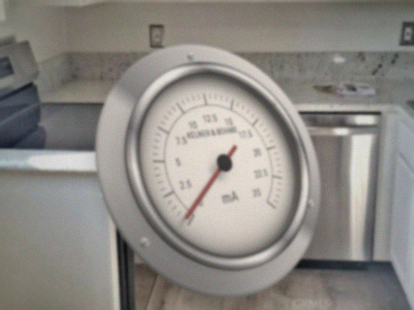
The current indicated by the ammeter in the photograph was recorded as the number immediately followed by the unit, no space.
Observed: 0.5mA
